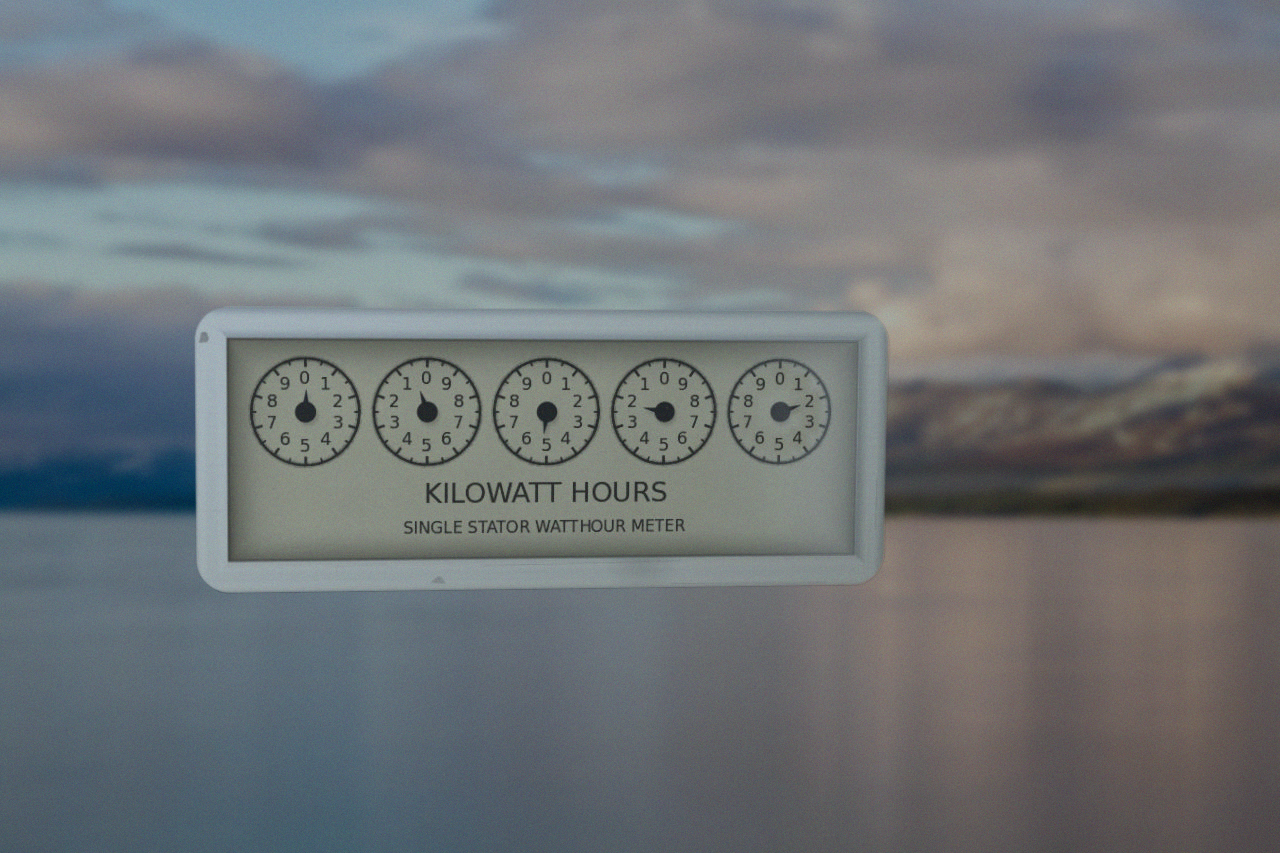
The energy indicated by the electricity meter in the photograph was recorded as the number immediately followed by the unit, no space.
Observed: 522kWh
